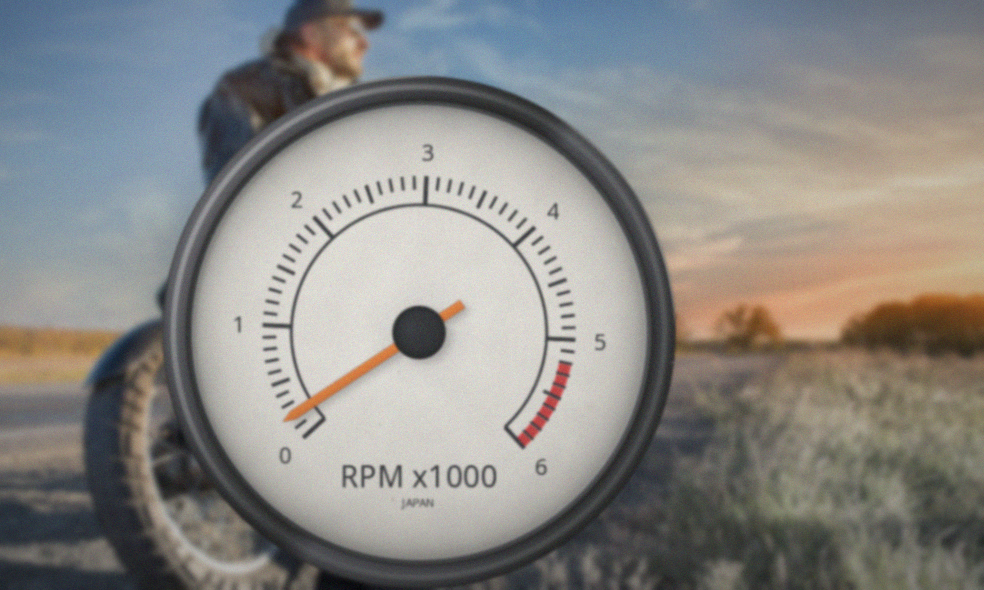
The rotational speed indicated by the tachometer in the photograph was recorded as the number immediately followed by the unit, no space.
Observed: 200rpm
